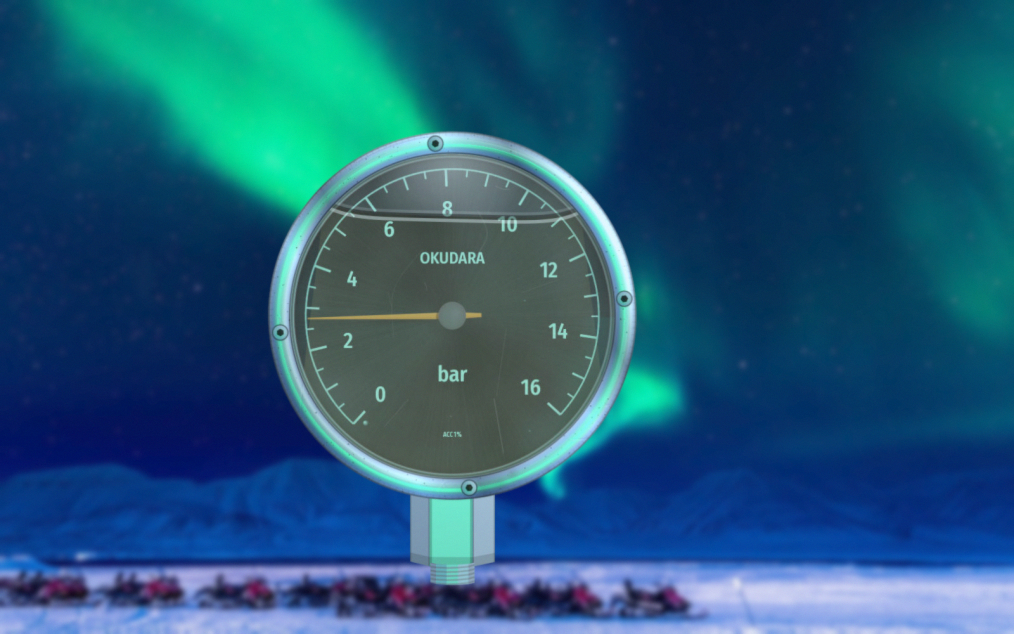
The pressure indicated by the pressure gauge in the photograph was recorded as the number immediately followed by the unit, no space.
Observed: 2.75bar
